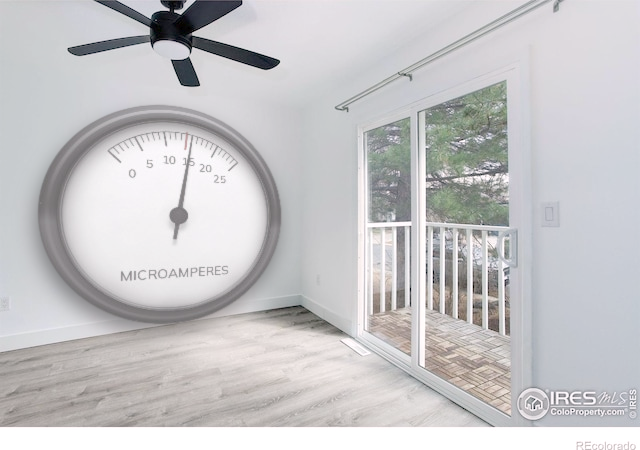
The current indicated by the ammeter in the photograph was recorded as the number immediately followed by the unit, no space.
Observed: 15µA
